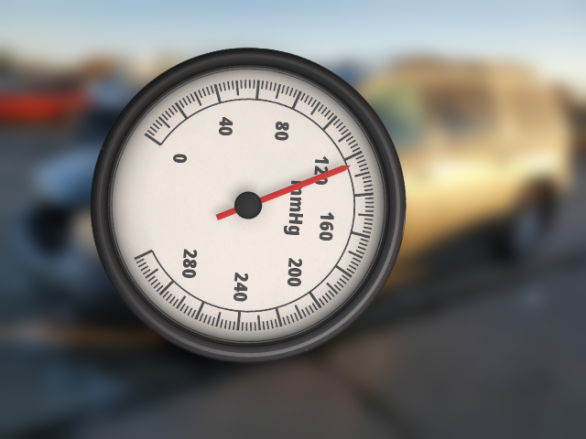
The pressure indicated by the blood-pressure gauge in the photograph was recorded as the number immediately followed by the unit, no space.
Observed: 124mmHg
